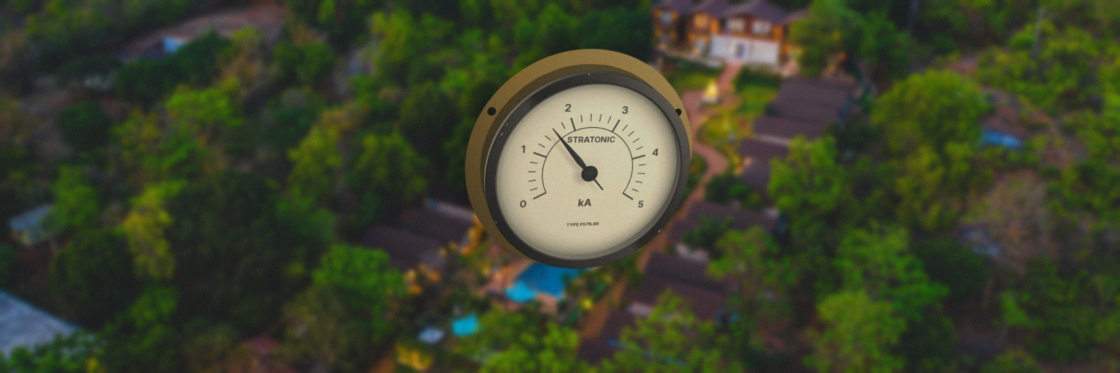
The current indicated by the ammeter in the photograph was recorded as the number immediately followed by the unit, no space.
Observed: 1.6kA
